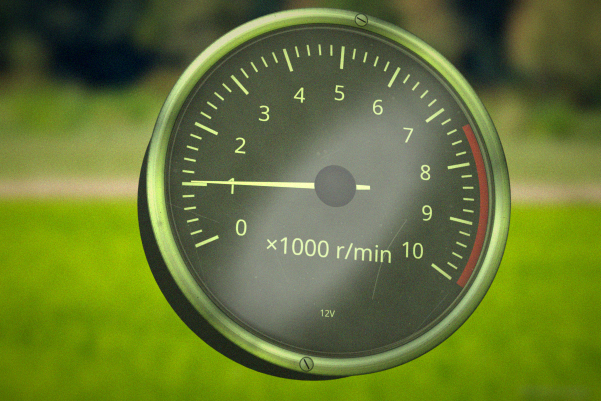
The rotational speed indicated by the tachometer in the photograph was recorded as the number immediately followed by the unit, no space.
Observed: 1000rpm
